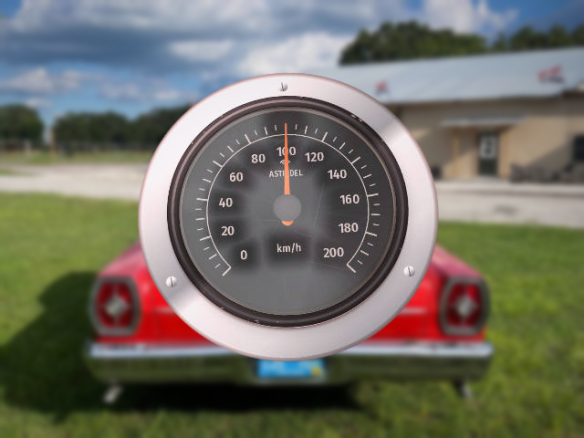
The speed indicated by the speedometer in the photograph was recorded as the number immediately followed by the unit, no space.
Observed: 100km/h
